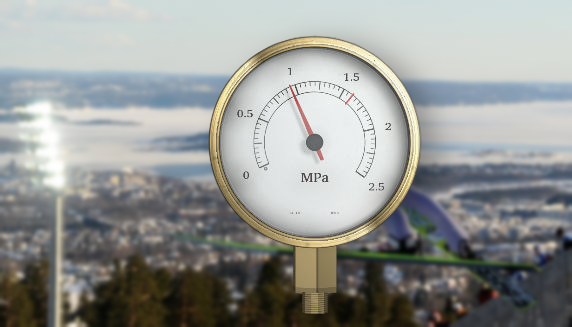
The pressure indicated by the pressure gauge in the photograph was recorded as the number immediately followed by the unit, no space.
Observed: 0.95MPa
